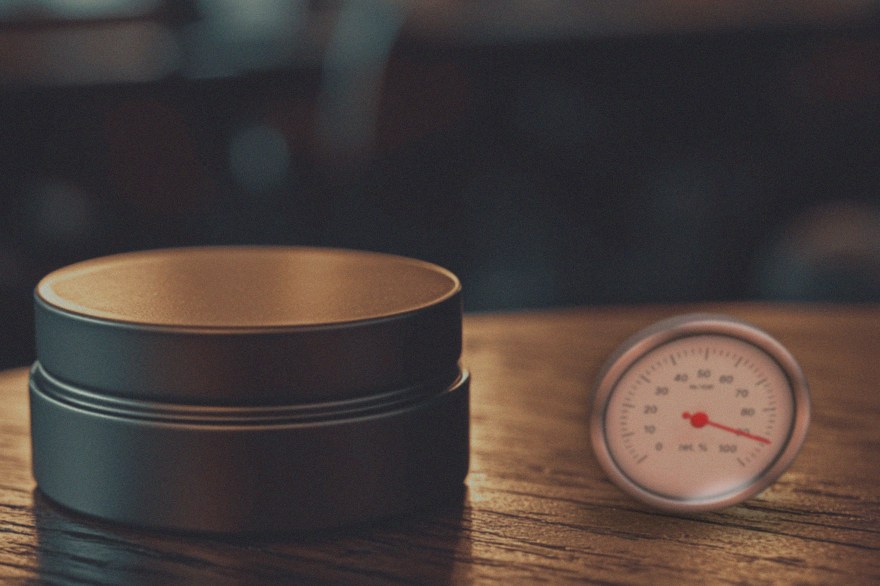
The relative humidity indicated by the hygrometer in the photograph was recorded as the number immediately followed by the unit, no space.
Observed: 90%
